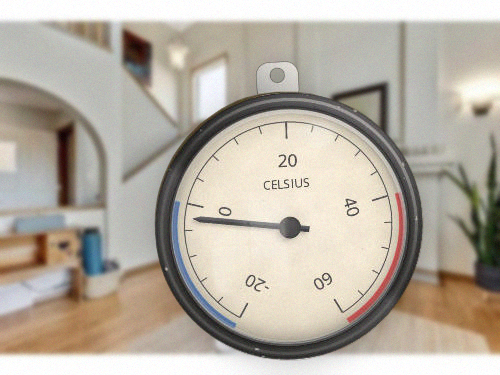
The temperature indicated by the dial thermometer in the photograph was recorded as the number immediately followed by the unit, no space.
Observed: -2°C
